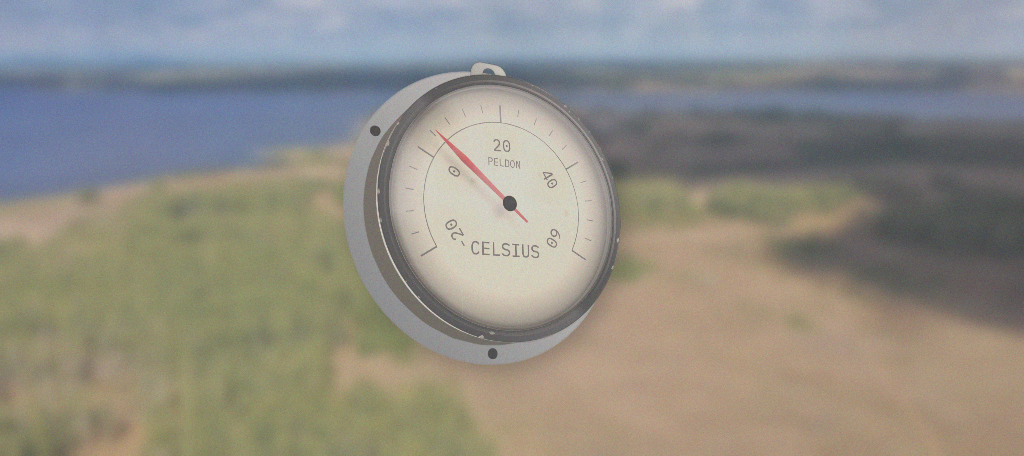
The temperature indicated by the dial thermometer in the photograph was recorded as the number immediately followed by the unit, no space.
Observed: 4°C
